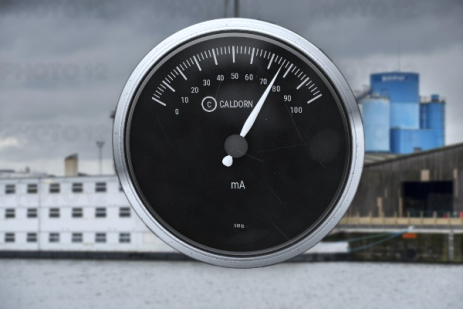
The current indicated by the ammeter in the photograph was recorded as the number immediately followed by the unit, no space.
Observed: 76mA
